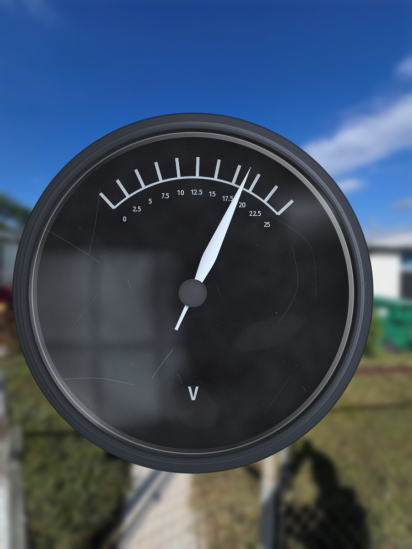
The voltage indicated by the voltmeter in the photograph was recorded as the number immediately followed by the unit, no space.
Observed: 18.75V
